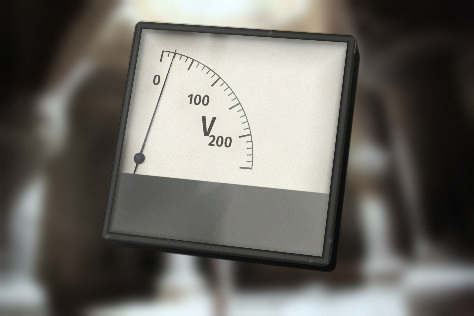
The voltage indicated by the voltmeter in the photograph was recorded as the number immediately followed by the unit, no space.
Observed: 20V
